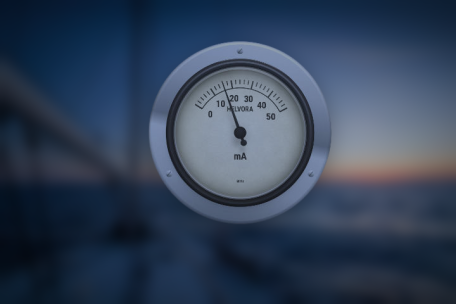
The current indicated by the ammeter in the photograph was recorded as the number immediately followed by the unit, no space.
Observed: 16mA
